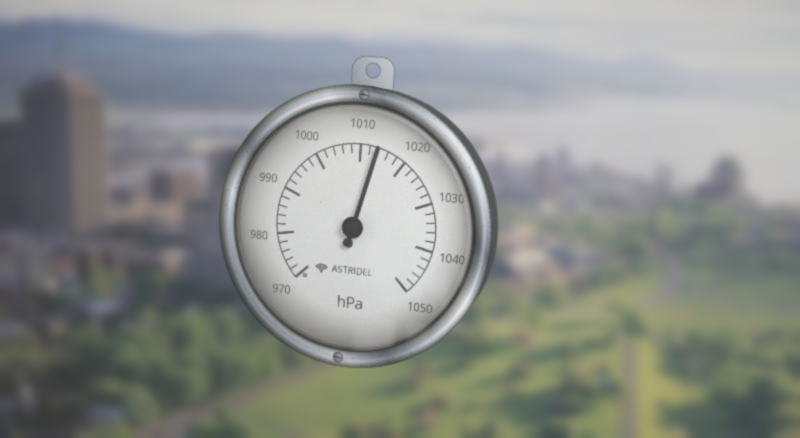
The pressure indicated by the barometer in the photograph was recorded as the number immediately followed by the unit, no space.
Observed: 1014hPa
